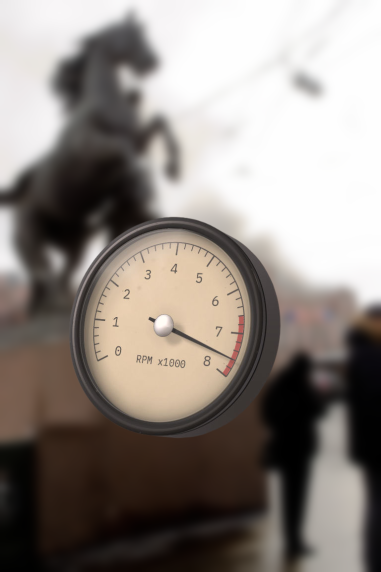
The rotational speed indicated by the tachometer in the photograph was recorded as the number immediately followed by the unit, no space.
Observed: 7600rpm
